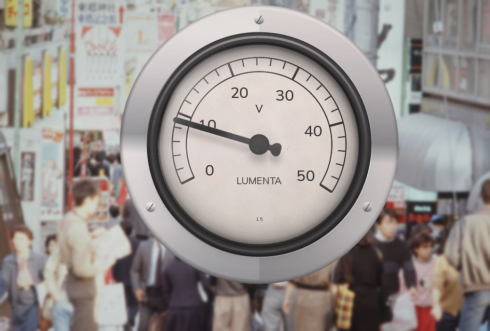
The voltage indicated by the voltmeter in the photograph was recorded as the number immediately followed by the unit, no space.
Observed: 9V
